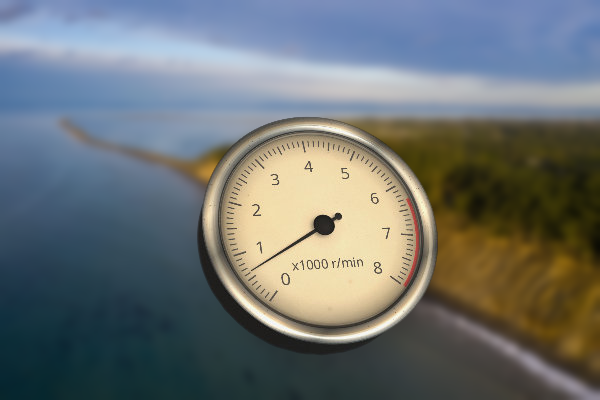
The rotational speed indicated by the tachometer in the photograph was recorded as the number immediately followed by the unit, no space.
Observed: 600rpm
